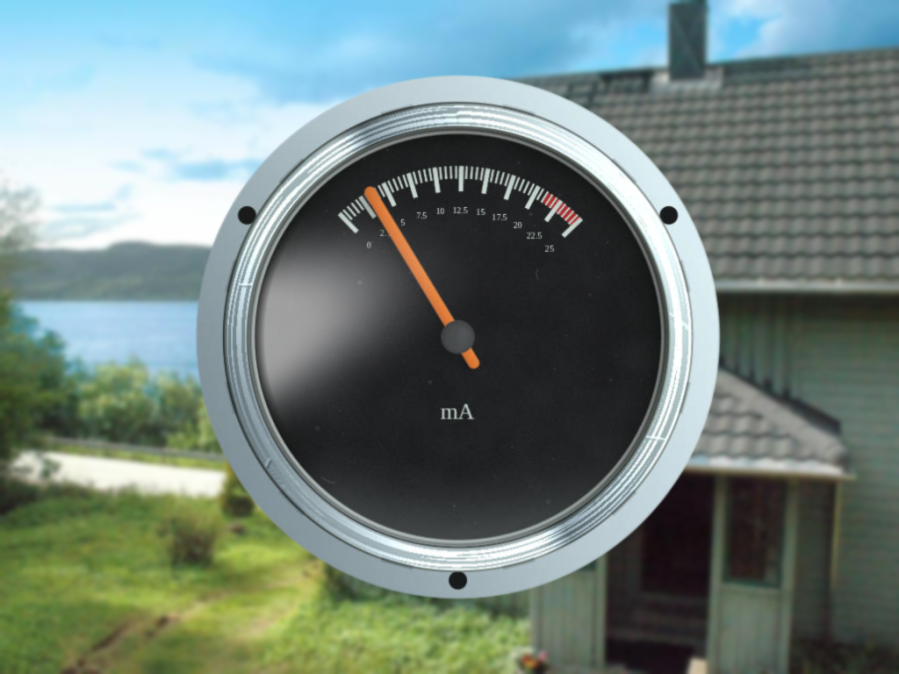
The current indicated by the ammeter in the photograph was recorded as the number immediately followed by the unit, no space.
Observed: 3.5mA
